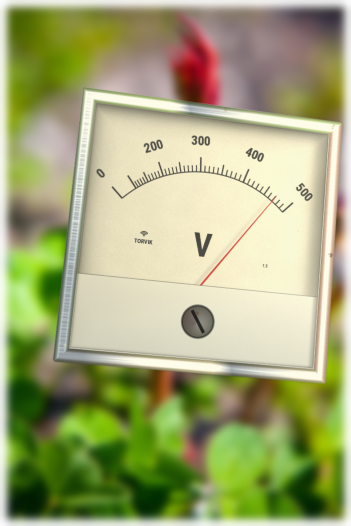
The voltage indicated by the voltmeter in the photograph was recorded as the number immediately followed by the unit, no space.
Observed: 470V
